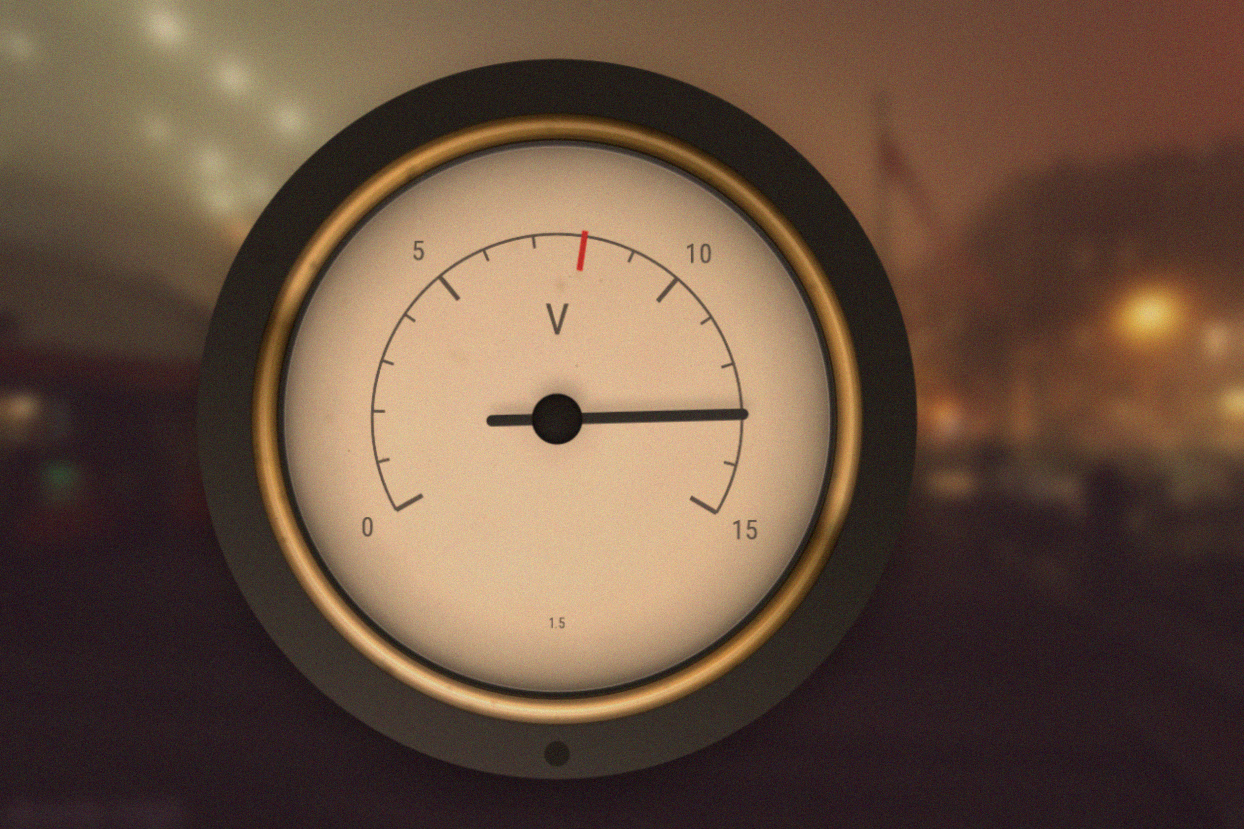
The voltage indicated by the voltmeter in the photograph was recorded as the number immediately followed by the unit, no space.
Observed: 13V
